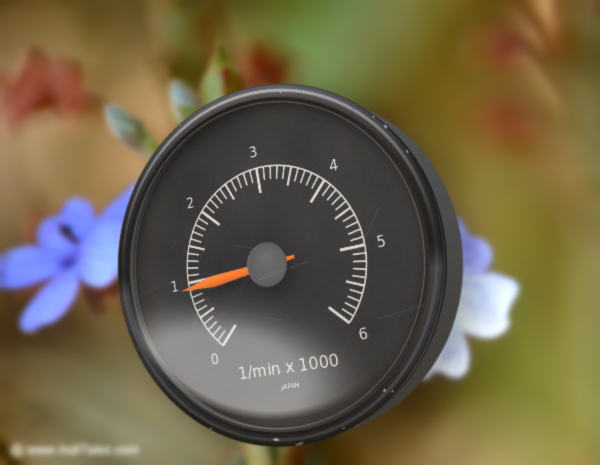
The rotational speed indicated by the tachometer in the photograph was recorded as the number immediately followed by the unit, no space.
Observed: 900rpm
